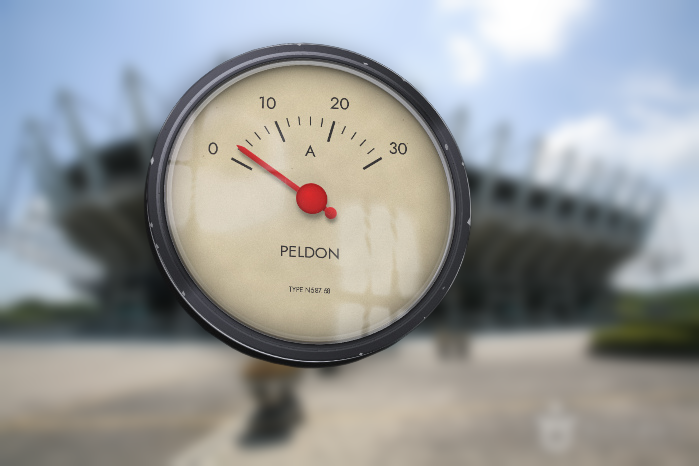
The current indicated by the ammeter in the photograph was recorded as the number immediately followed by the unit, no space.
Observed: 2A
